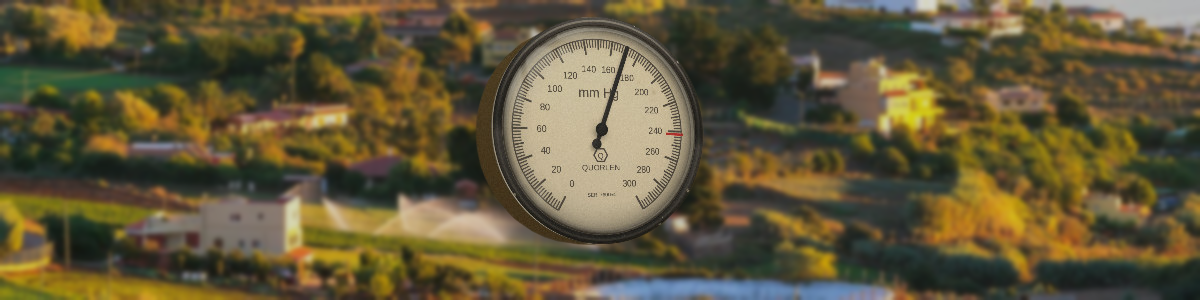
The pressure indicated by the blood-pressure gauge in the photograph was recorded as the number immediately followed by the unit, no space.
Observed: 170mmHg
